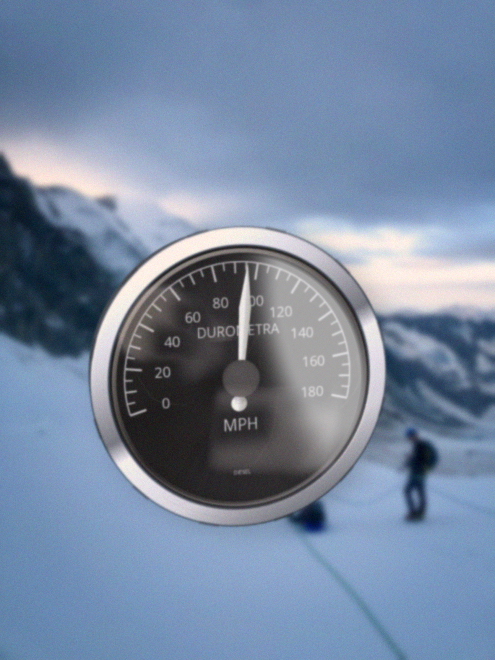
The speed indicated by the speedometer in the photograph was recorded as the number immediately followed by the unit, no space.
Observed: 95mph
